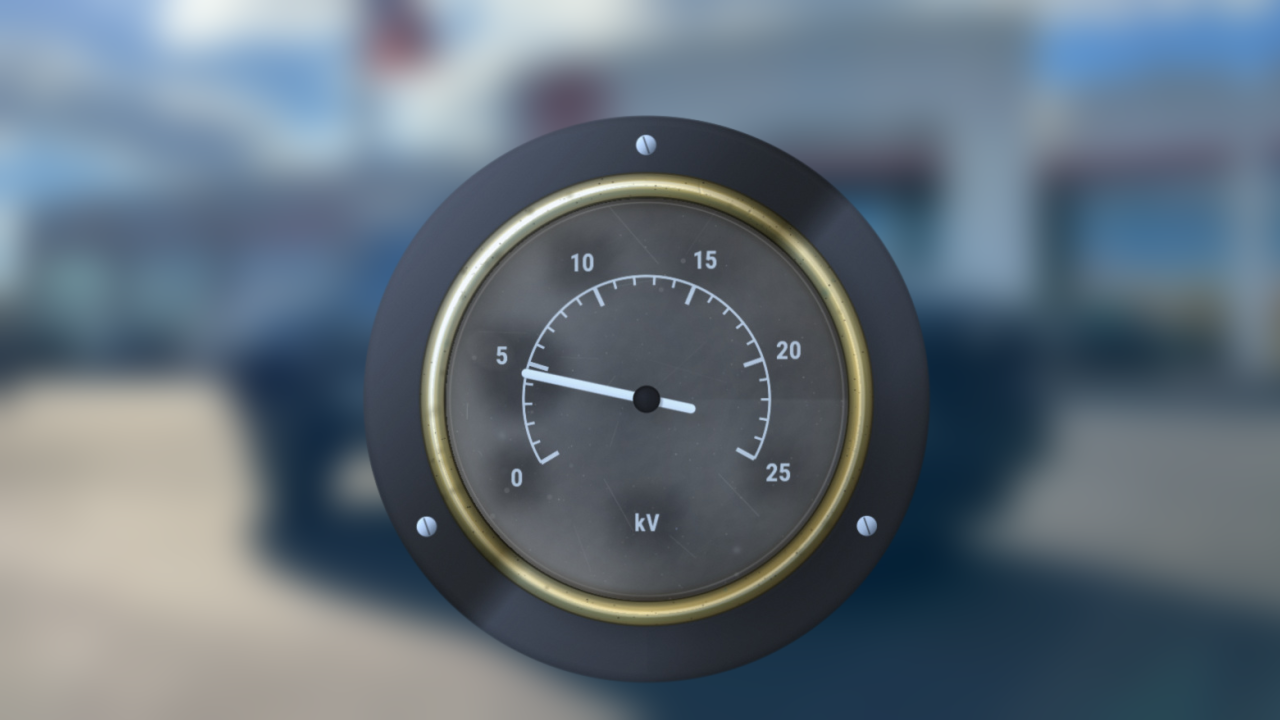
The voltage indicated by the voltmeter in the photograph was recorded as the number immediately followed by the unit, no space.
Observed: 4.5kV
